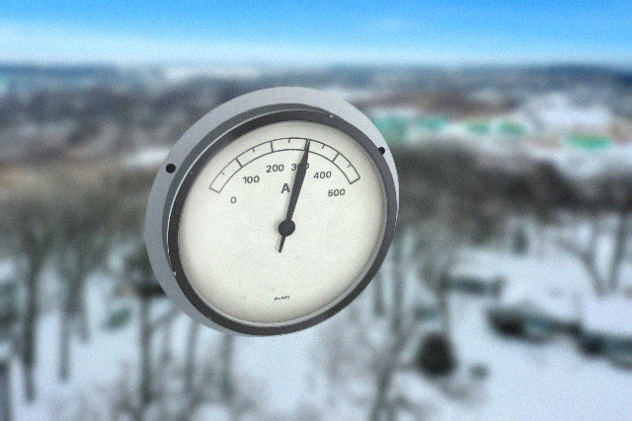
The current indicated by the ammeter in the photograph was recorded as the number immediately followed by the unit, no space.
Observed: 300A
